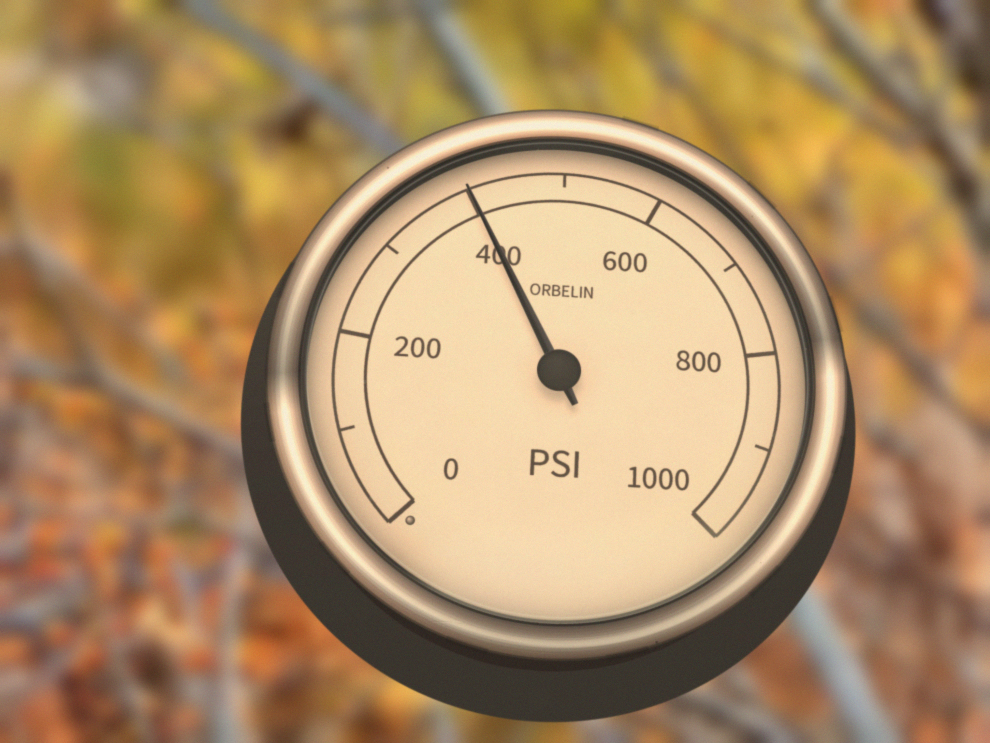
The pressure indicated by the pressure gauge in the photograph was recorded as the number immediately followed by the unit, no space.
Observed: 400psi
